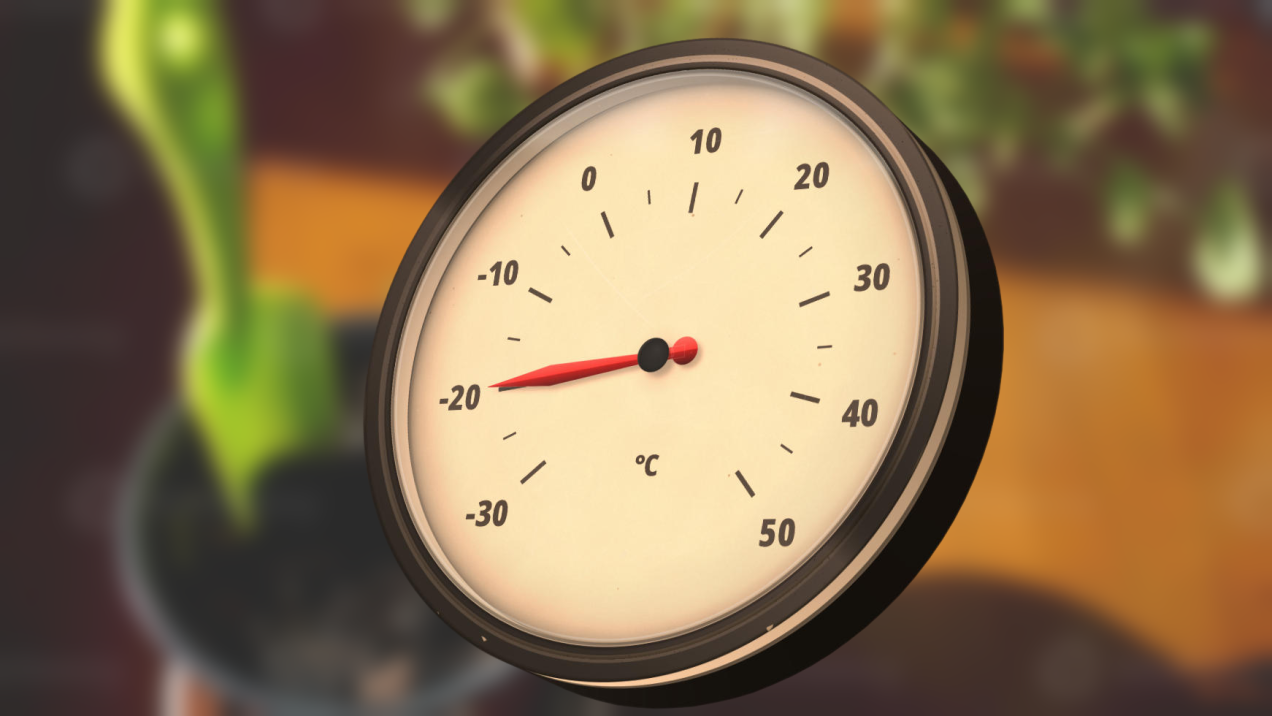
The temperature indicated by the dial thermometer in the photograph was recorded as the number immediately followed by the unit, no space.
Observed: -20°C
